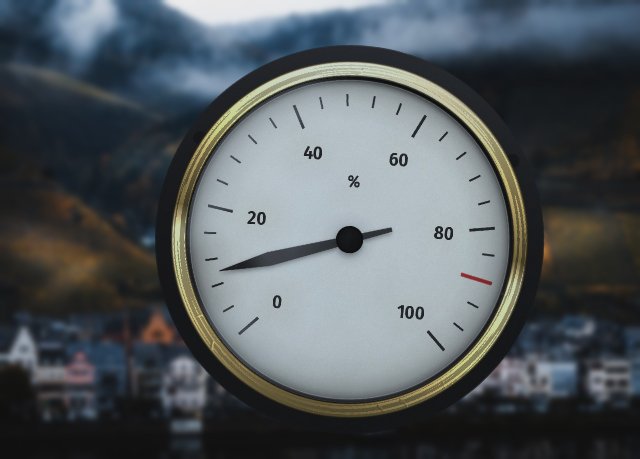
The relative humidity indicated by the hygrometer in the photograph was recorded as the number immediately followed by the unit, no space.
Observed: 10%
